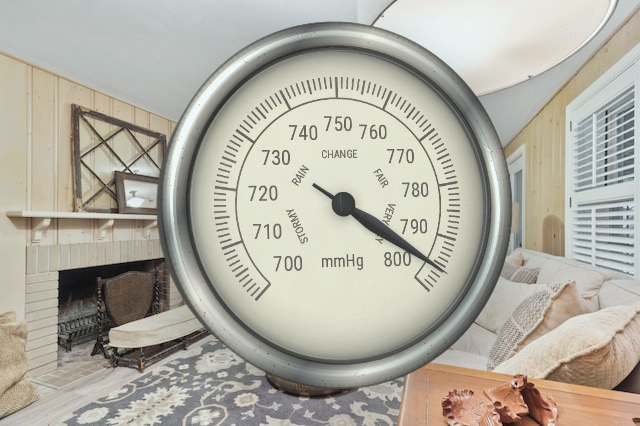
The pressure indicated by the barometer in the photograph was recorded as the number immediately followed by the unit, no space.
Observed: 796mmHg
